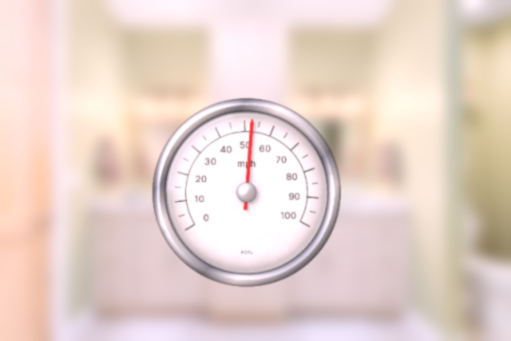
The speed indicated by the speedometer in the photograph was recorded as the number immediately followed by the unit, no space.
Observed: 52.5mph
